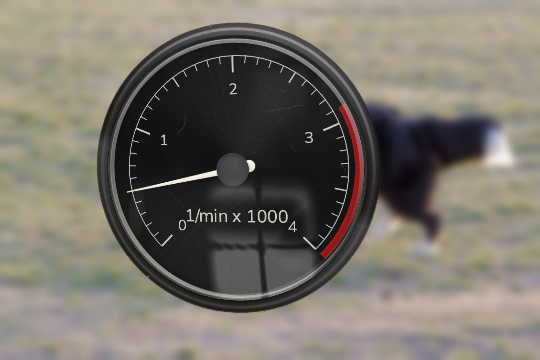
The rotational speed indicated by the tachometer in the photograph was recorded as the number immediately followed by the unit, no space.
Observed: 500rpm
